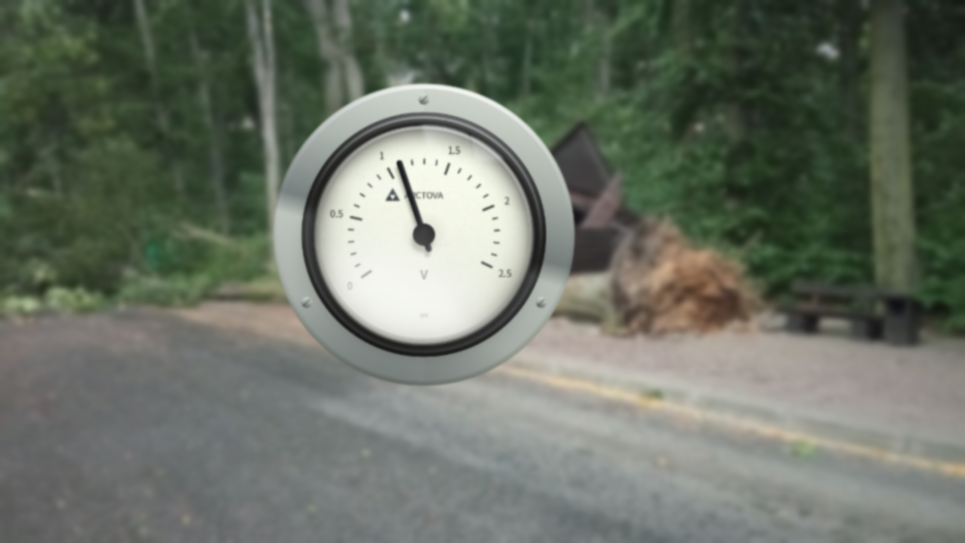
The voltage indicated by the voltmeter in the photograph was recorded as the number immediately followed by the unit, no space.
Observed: 1.1V
